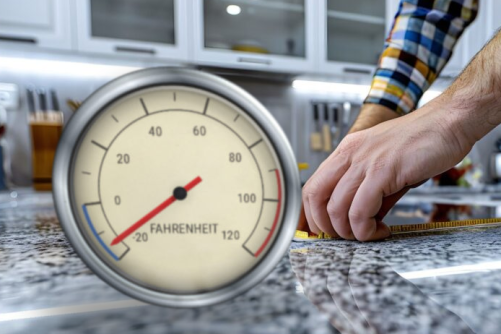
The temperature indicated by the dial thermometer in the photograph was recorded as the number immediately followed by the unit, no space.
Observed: -15°F
